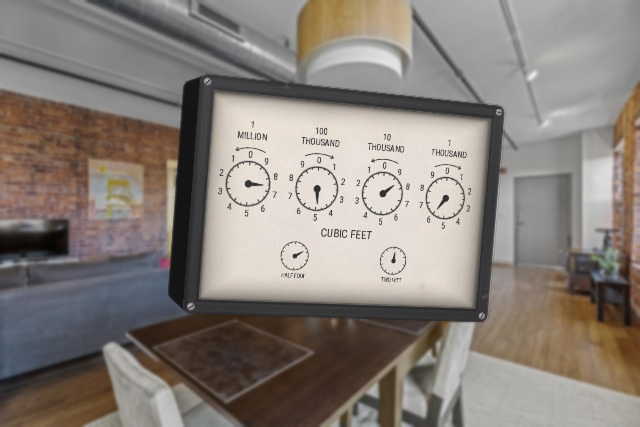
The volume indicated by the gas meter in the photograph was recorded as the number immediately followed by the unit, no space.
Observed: 748600ft³
